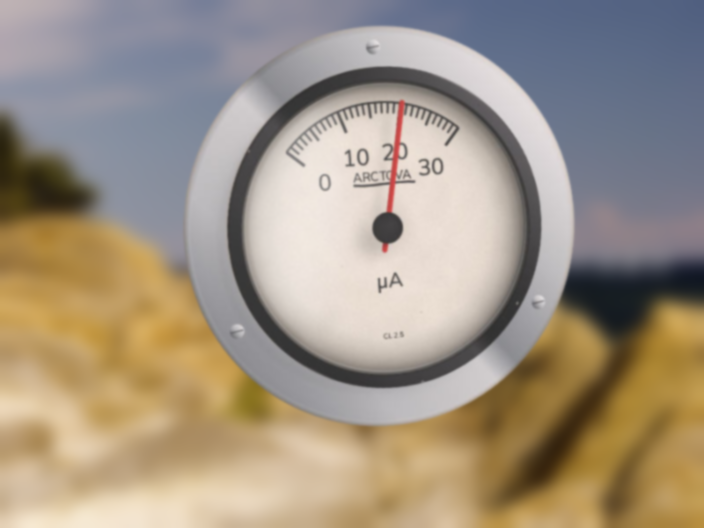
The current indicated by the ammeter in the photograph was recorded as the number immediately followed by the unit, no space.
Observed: 20µA
